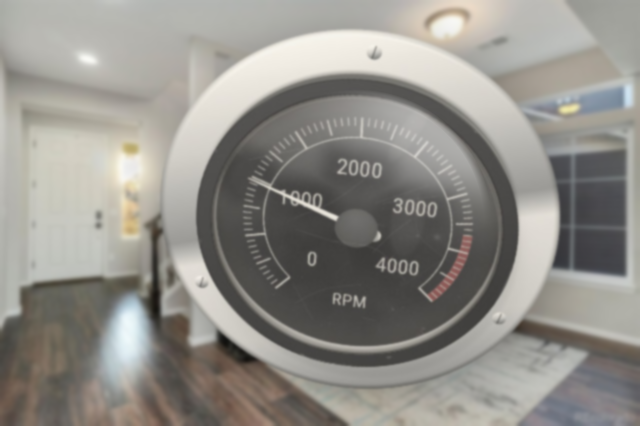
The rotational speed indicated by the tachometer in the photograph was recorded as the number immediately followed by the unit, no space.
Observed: 1000rpm
